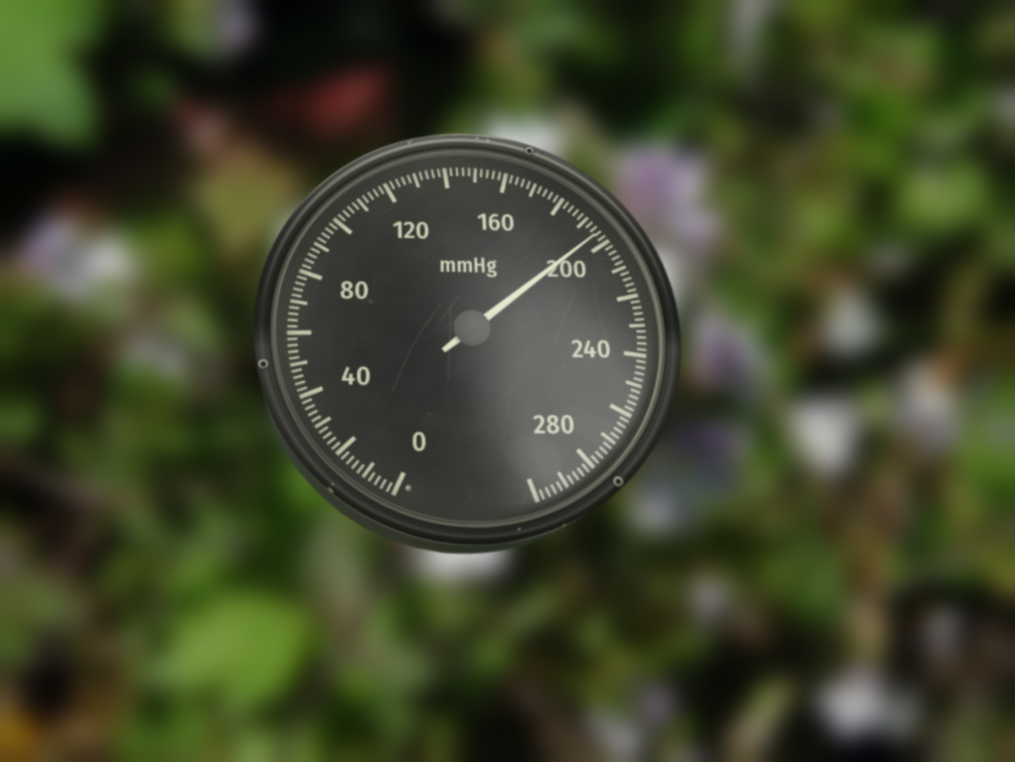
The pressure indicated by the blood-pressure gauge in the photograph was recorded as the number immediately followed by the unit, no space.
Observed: 196mmHg
